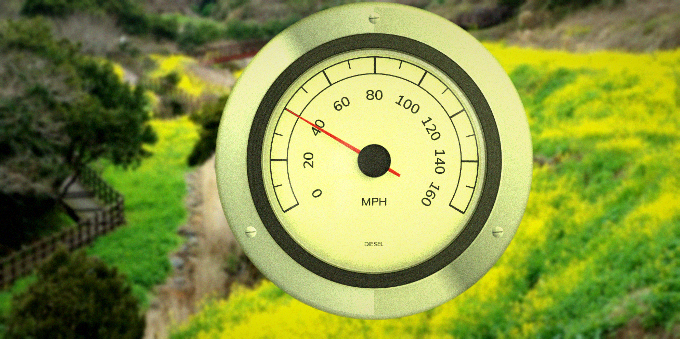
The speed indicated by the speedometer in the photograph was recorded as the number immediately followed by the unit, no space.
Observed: 40mph
